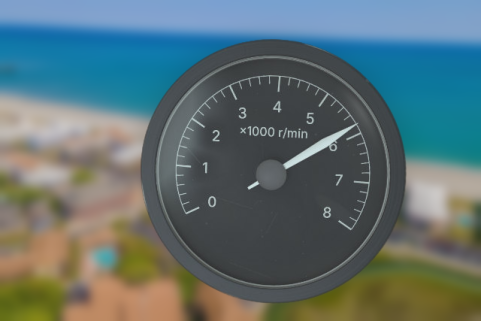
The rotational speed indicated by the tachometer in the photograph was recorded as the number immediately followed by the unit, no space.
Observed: 5800rpm
